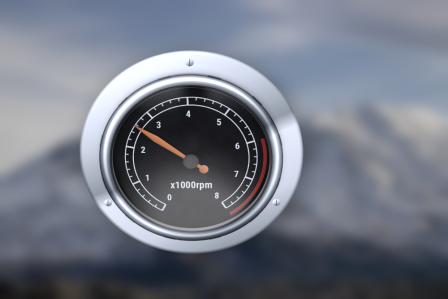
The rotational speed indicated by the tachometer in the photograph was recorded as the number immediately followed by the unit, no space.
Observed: 2600rpm
